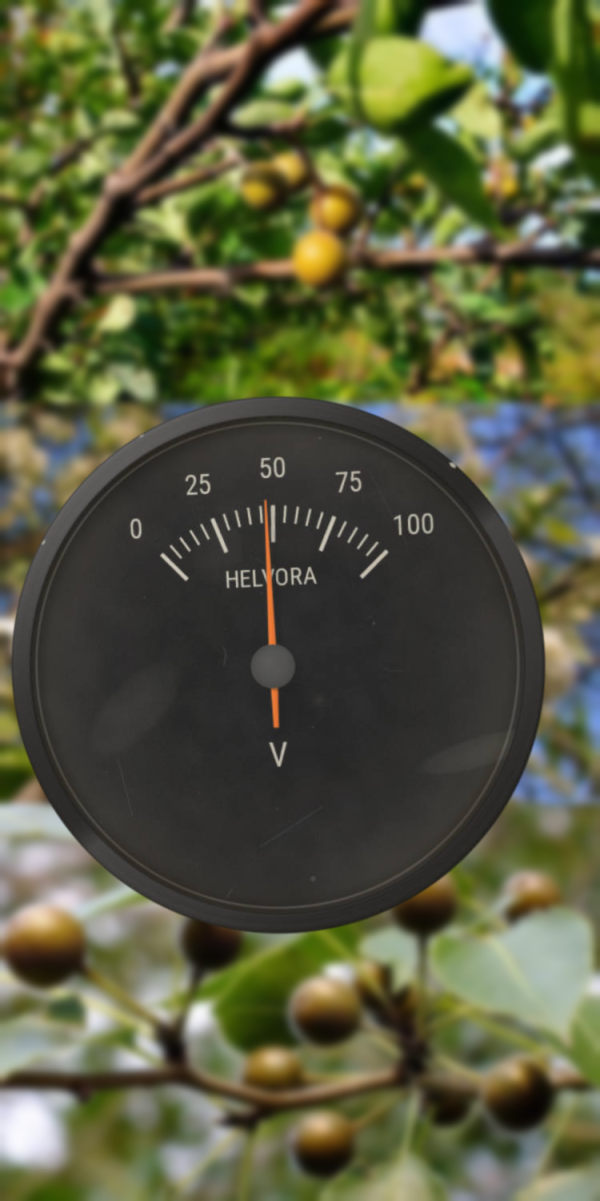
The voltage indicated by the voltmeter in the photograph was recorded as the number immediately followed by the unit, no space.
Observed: 47.5V
